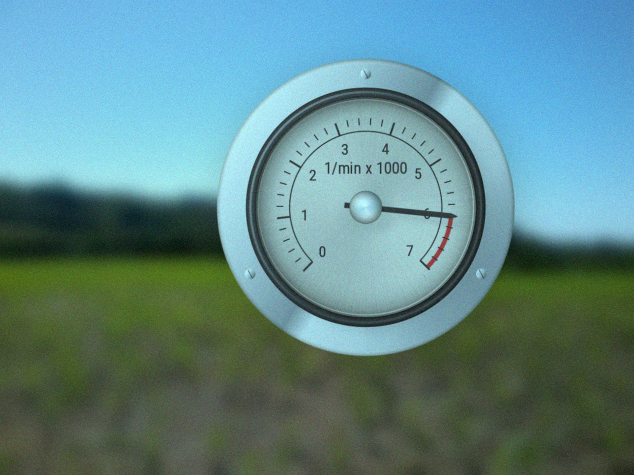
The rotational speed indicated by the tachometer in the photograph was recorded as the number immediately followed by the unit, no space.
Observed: 6000rpm
